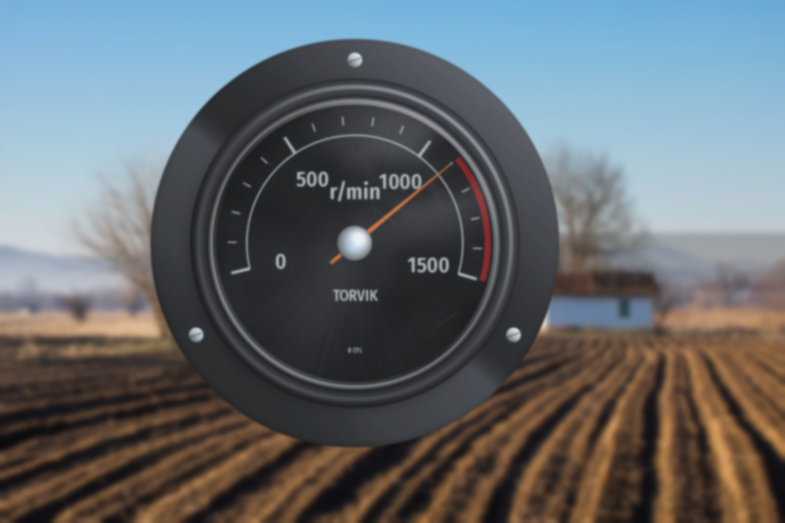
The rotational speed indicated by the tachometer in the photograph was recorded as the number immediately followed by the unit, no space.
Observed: 1100rpm
